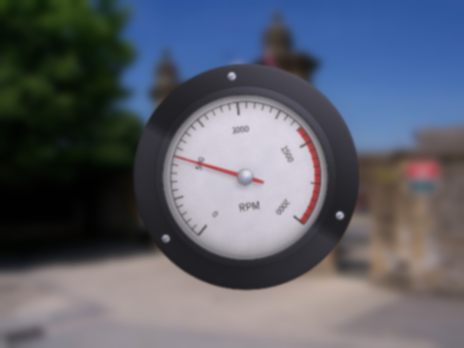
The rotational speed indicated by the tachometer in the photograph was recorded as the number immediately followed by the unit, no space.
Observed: 500rpm
